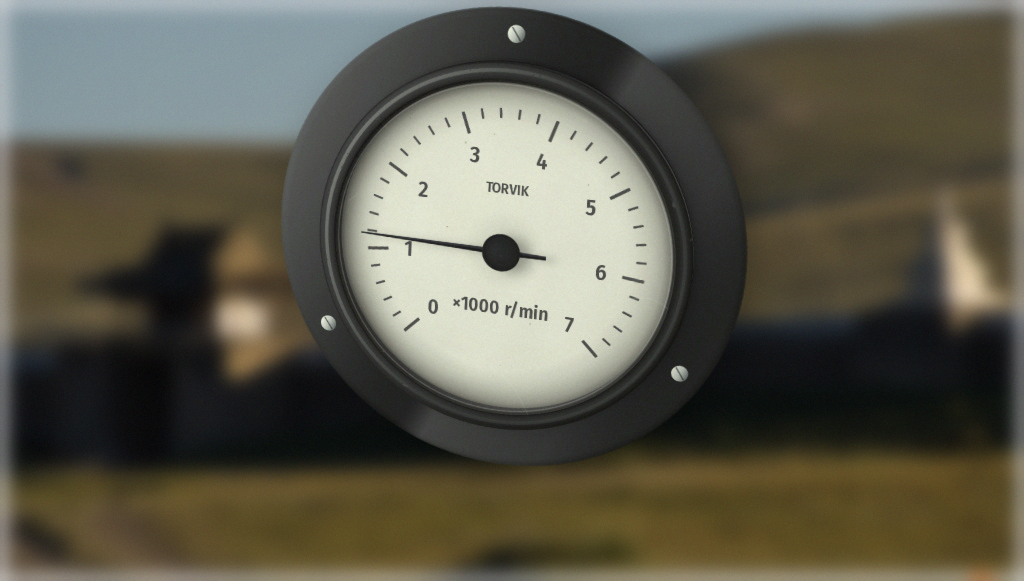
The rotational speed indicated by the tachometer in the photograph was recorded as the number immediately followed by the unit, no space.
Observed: 1200rpm
